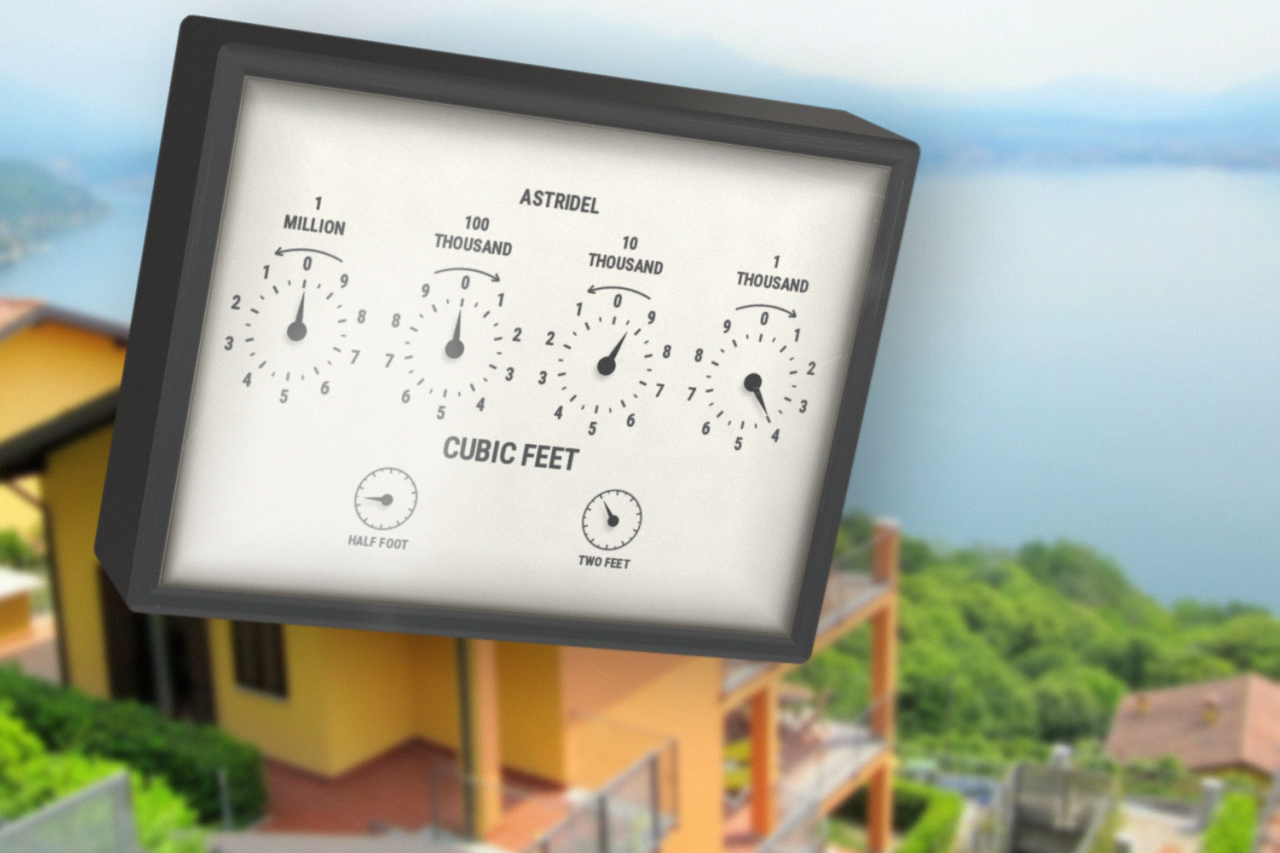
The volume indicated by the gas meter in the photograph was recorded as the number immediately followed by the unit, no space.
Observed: 999400ft³
